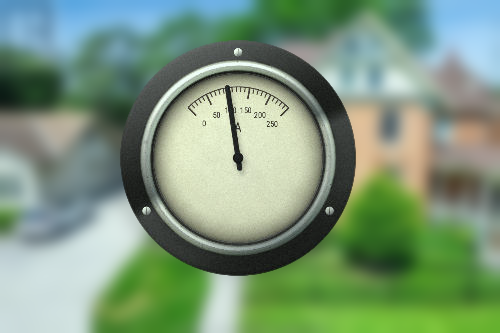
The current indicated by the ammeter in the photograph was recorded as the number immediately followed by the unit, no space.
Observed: 100A
